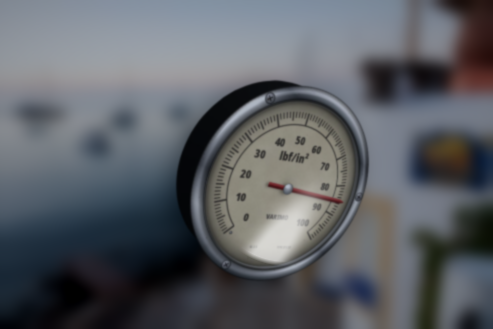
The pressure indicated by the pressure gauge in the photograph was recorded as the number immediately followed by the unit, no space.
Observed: 85psi
